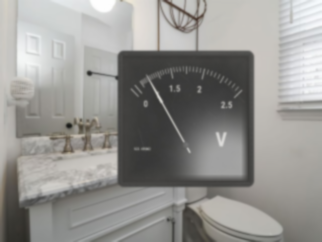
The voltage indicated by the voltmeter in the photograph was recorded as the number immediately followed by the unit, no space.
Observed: 1V
